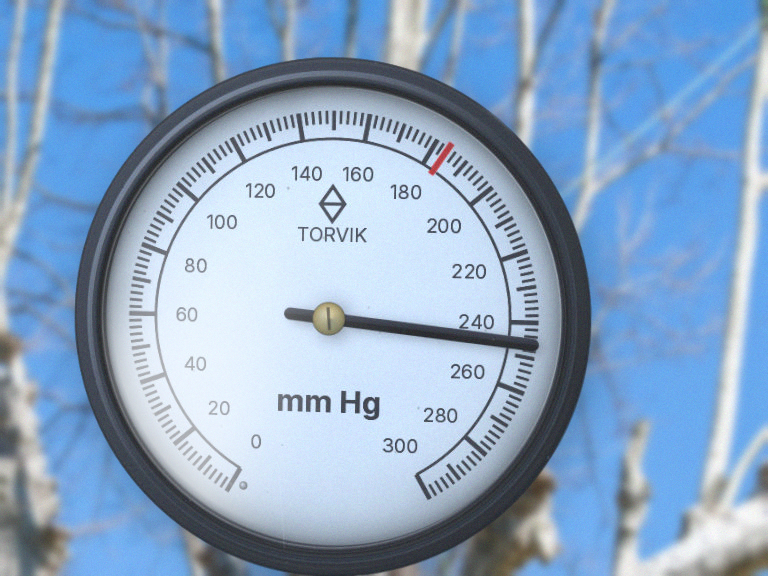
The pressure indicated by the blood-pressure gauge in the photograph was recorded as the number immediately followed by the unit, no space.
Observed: 246mmHg
